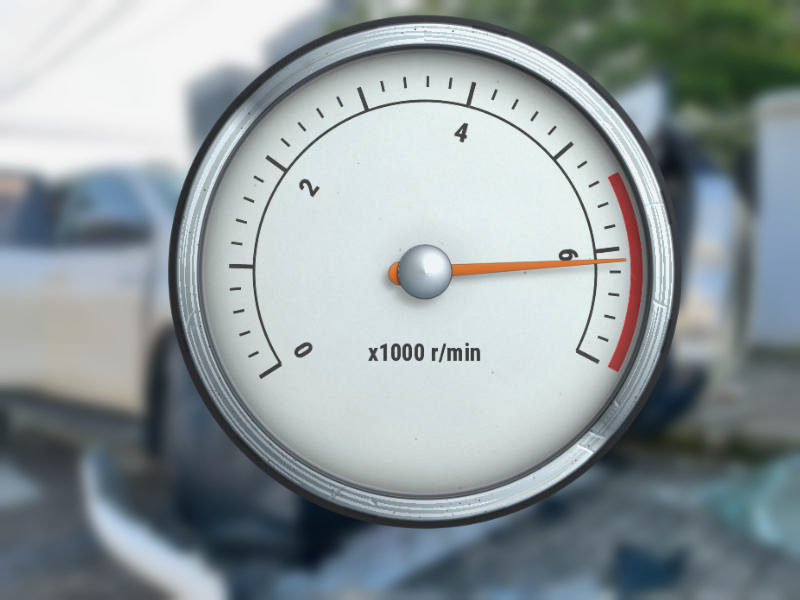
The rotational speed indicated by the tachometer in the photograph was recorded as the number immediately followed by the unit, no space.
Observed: 6100rpm
